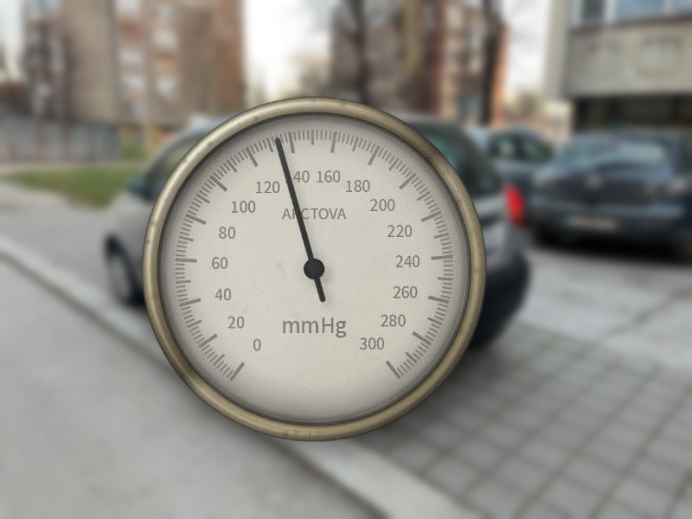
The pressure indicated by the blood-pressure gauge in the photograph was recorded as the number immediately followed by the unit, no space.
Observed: 134mmHg
